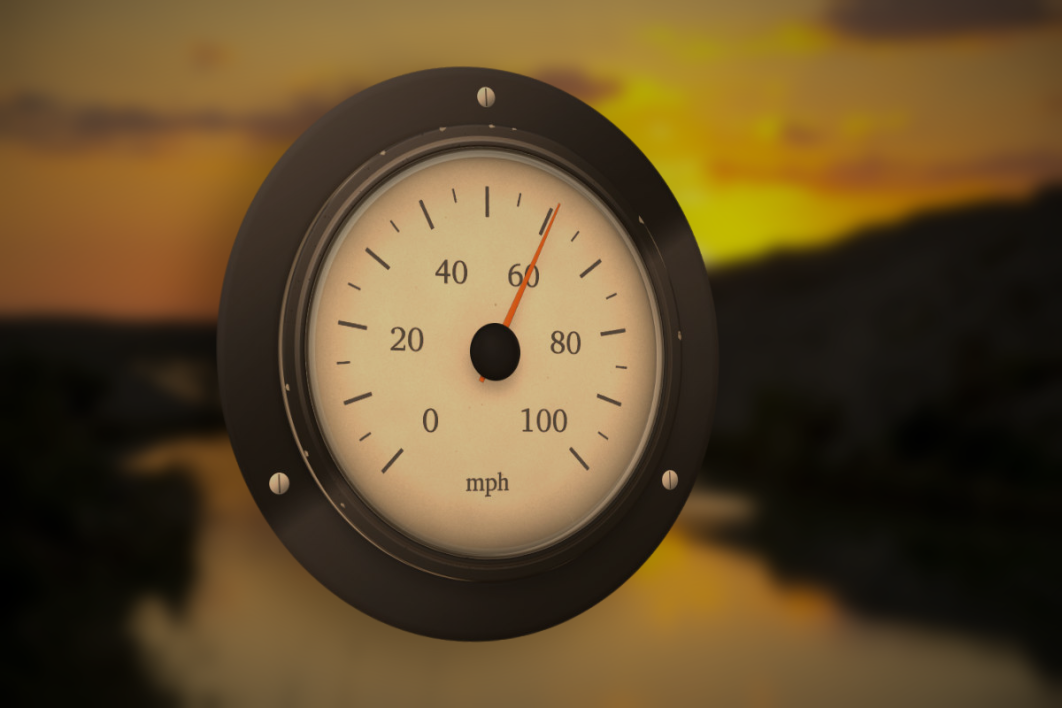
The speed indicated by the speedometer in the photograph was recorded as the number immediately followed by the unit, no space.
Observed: 60mph
